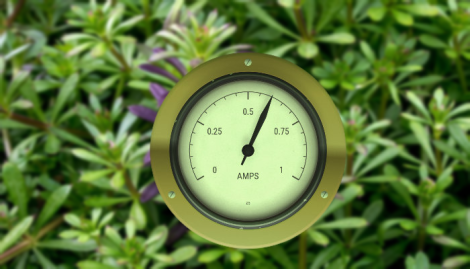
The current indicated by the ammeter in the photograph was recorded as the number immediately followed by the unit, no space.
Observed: 0.6A
